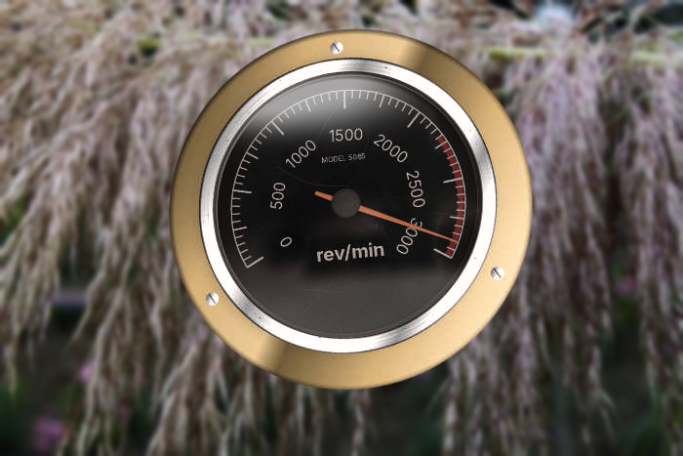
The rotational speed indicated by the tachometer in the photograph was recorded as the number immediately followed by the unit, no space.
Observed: 2900rpm
